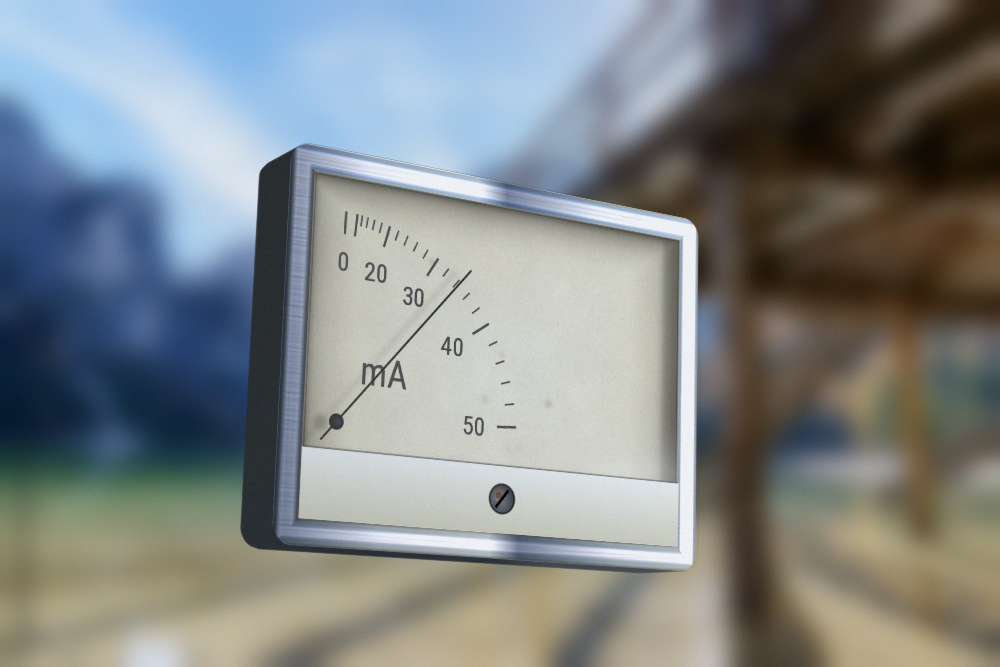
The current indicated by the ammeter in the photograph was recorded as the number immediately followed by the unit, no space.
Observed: 34mA
